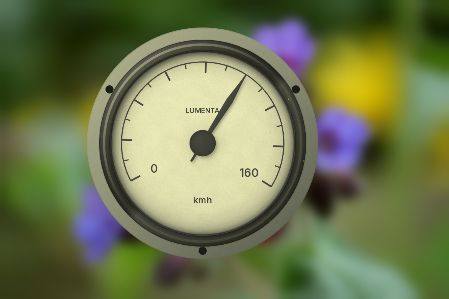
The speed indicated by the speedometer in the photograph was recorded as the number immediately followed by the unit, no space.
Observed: 100km/h
